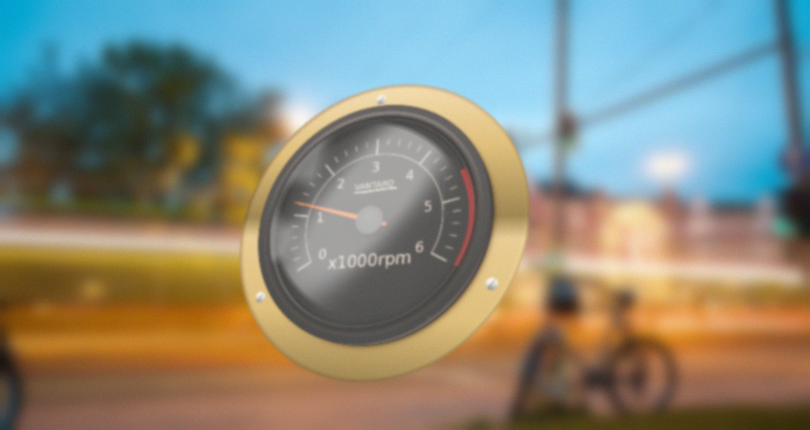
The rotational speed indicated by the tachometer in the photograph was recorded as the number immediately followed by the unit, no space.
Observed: 1200rpm
